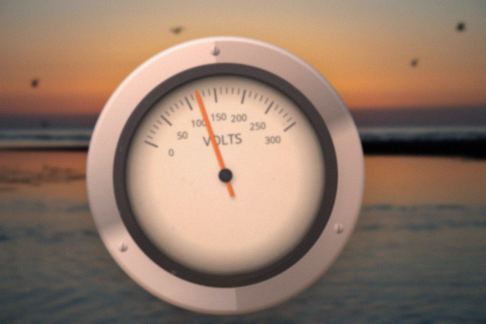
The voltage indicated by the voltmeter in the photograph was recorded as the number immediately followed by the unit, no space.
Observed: 120V
